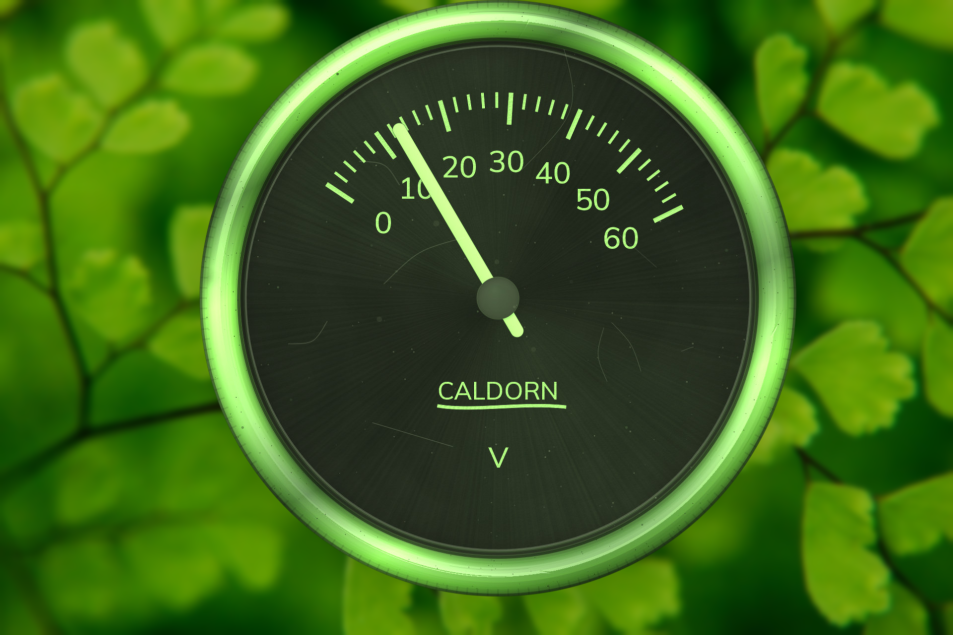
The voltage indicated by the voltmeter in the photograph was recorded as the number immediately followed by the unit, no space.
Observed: 13V
